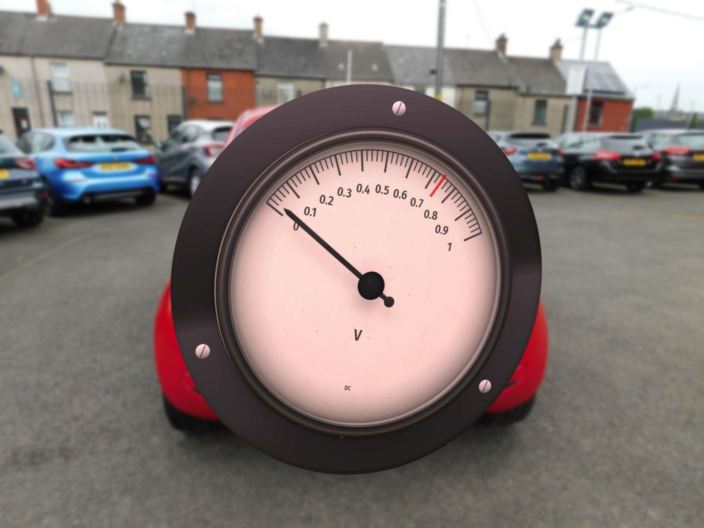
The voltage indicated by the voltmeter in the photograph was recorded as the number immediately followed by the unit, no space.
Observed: 0.02V
